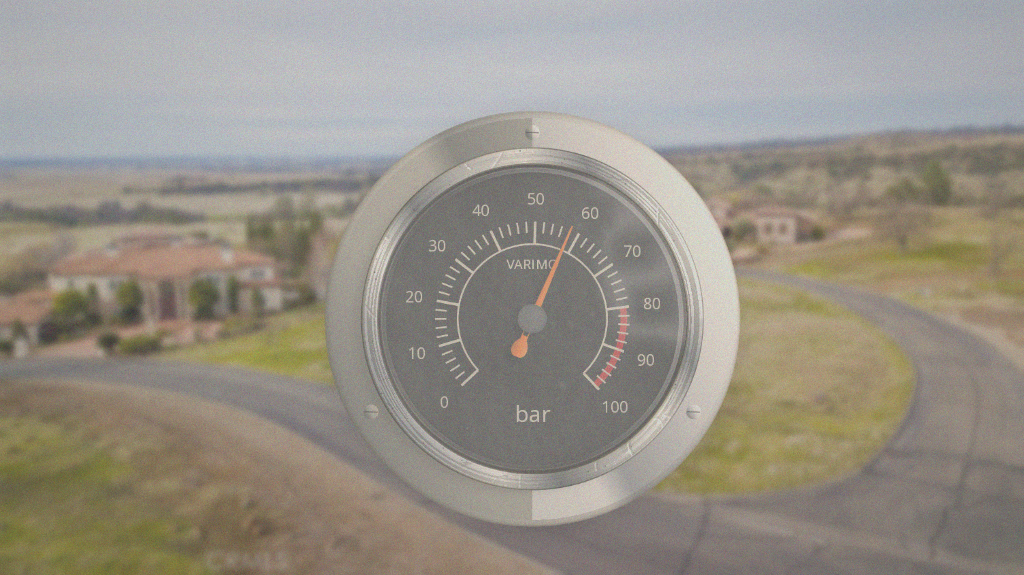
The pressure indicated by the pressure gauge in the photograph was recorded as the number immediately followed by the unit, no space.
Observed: 58bar
